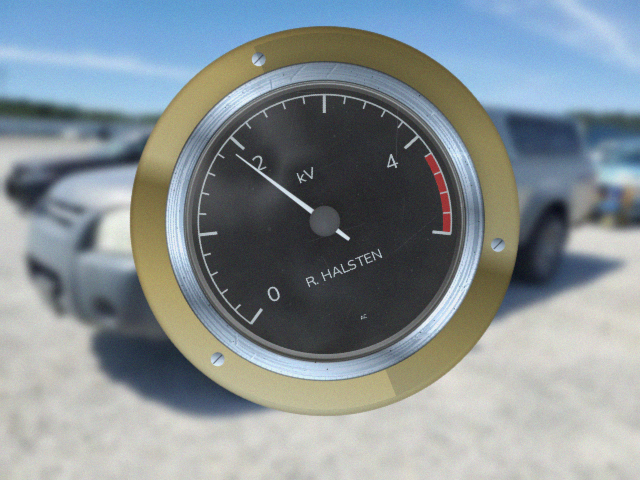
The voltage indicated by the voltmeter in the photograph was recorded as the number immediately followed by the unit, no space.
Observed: 1.9kV
